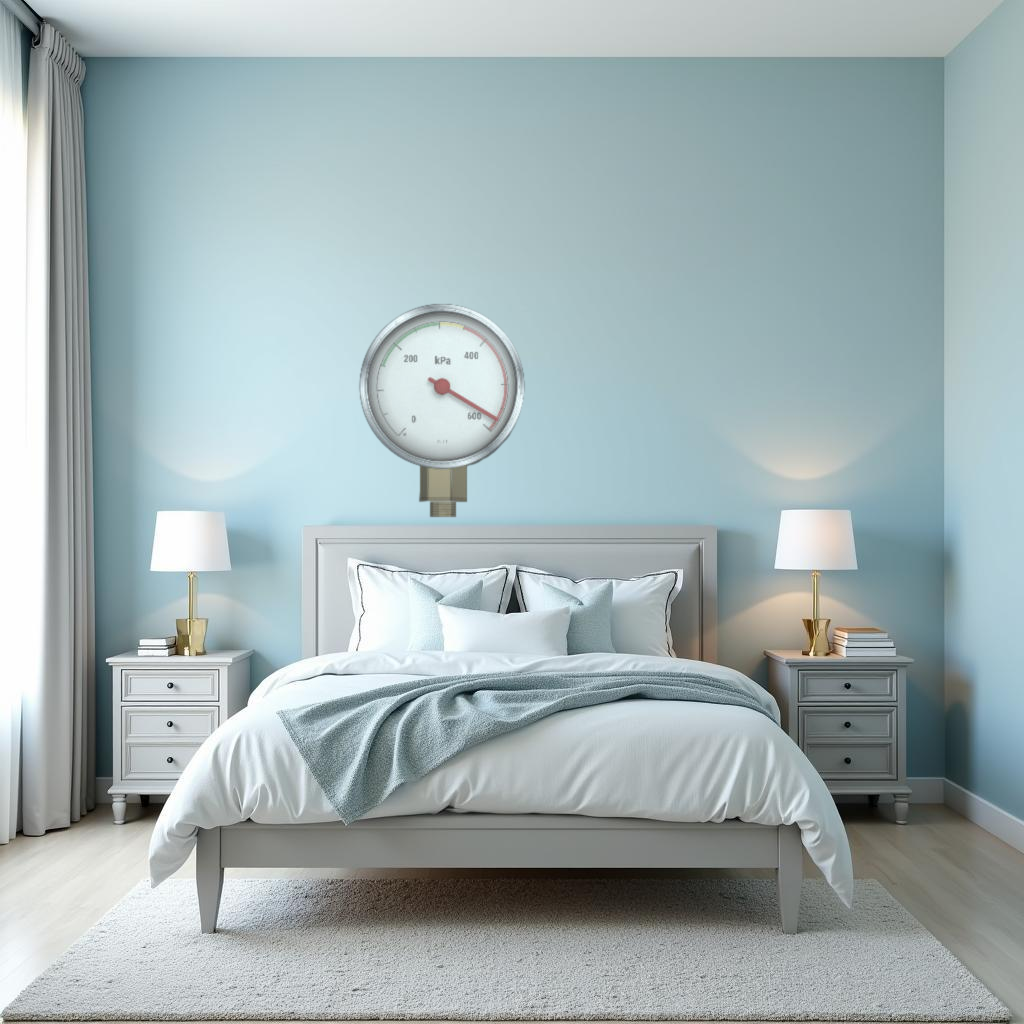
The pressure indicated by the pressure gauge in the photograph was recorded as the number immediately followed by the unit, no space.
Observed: 575kPa
